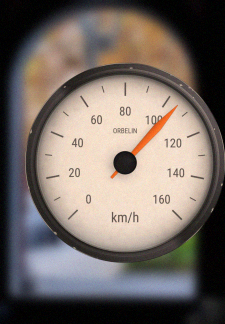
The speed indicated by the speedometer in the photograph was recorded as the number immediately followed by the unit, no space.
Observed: 105km/h
